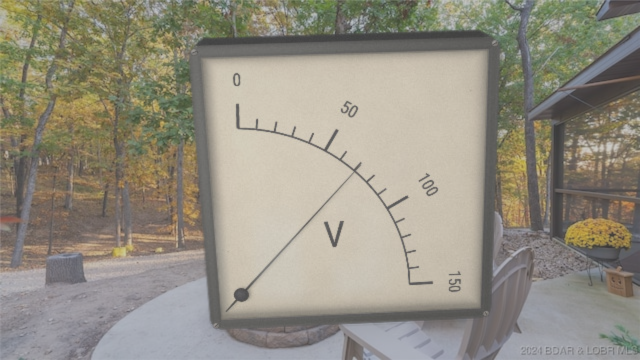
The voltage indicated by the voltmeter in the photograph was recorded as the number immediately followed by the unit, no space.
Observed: 70V
